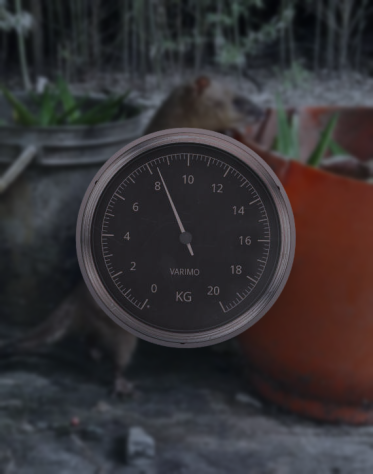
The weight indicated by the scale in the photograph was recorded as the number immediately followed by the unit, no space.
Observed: 8.4kg
